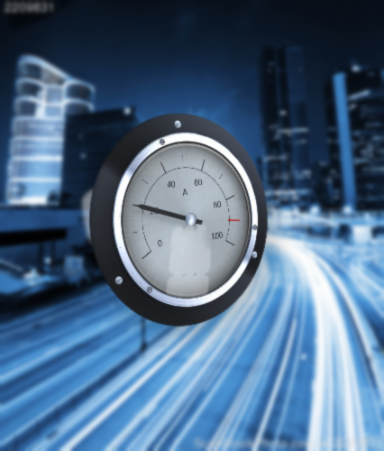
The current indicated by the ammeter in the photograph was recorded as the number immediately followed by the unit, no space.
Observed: 20A
